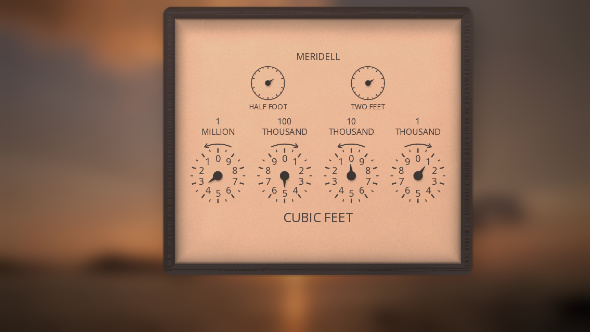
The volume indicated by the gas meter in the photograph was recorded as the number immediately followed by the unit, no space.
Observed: 350100ft³
